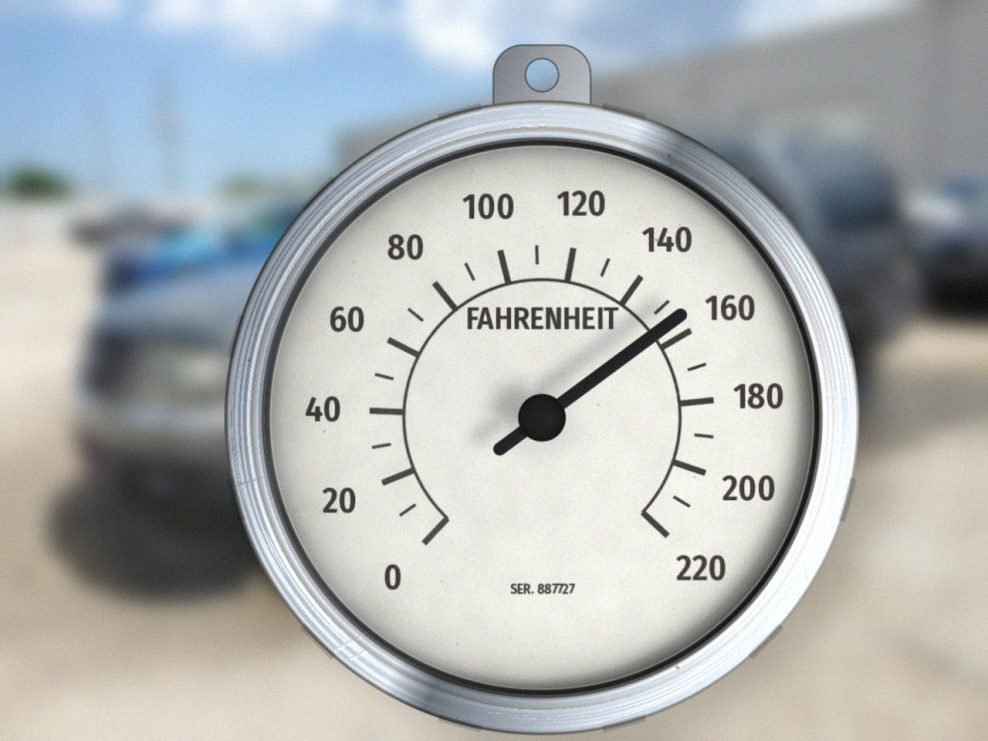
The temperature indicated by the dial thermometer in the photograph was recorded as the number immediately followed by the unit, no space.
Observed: 155°F
